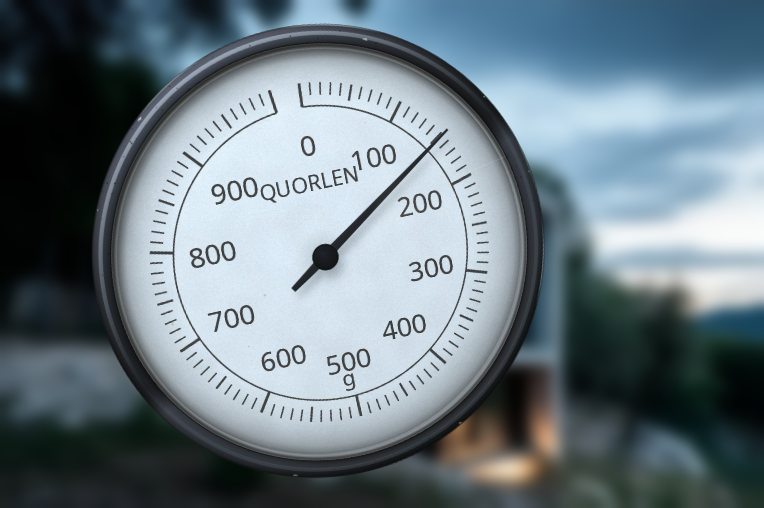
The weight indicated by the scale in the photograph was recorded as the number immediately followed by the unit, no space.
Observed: 150g
